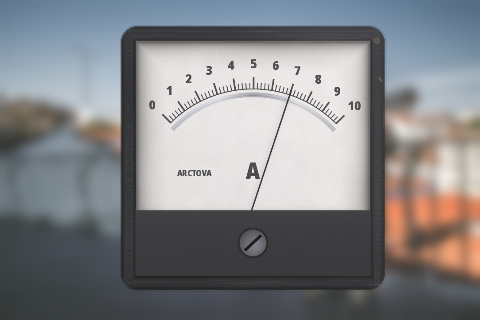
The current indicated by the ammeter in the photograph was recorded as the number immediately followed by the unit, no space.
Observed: 7A
